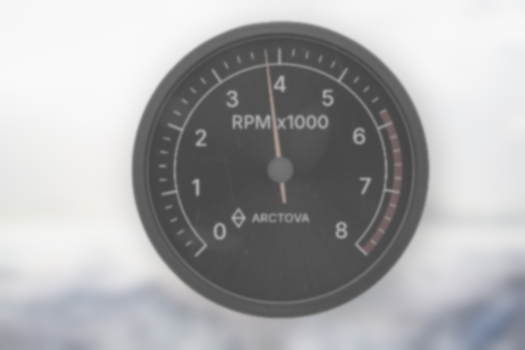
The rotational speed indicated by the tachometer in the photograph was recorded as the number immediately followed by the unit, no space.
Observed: 3800rpm
